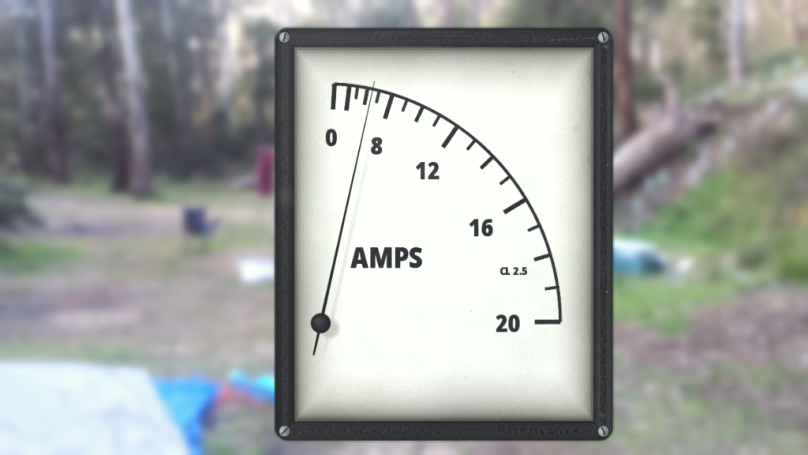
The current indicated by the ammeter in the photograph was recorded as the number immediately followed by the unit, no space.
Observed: 6.5A
